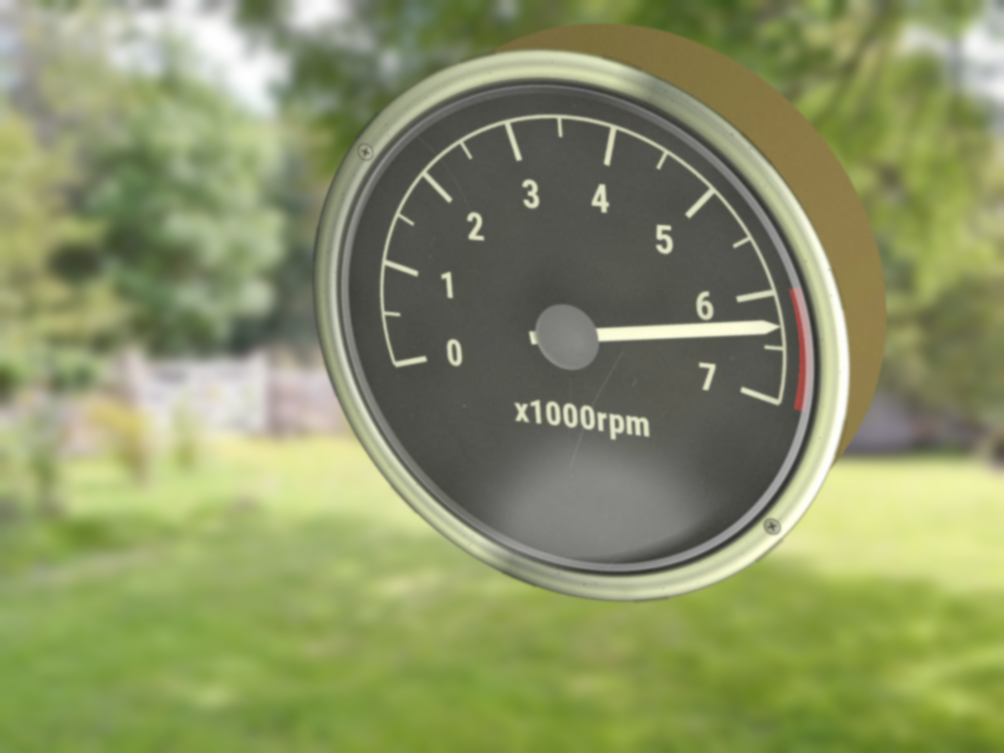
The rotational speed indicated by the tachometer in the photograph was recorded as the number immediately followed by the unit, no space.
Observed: 6250rpm
